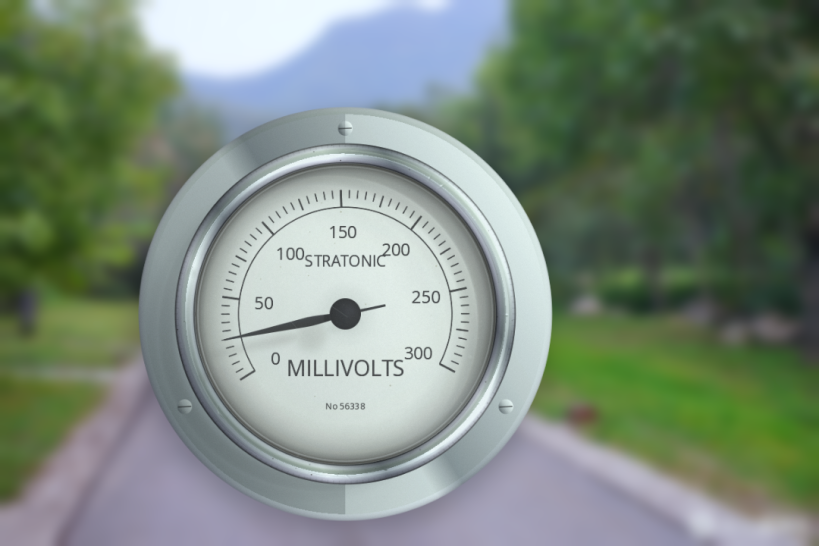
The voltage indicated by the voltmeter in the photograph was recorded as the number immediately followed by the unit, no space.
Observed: 25mV
